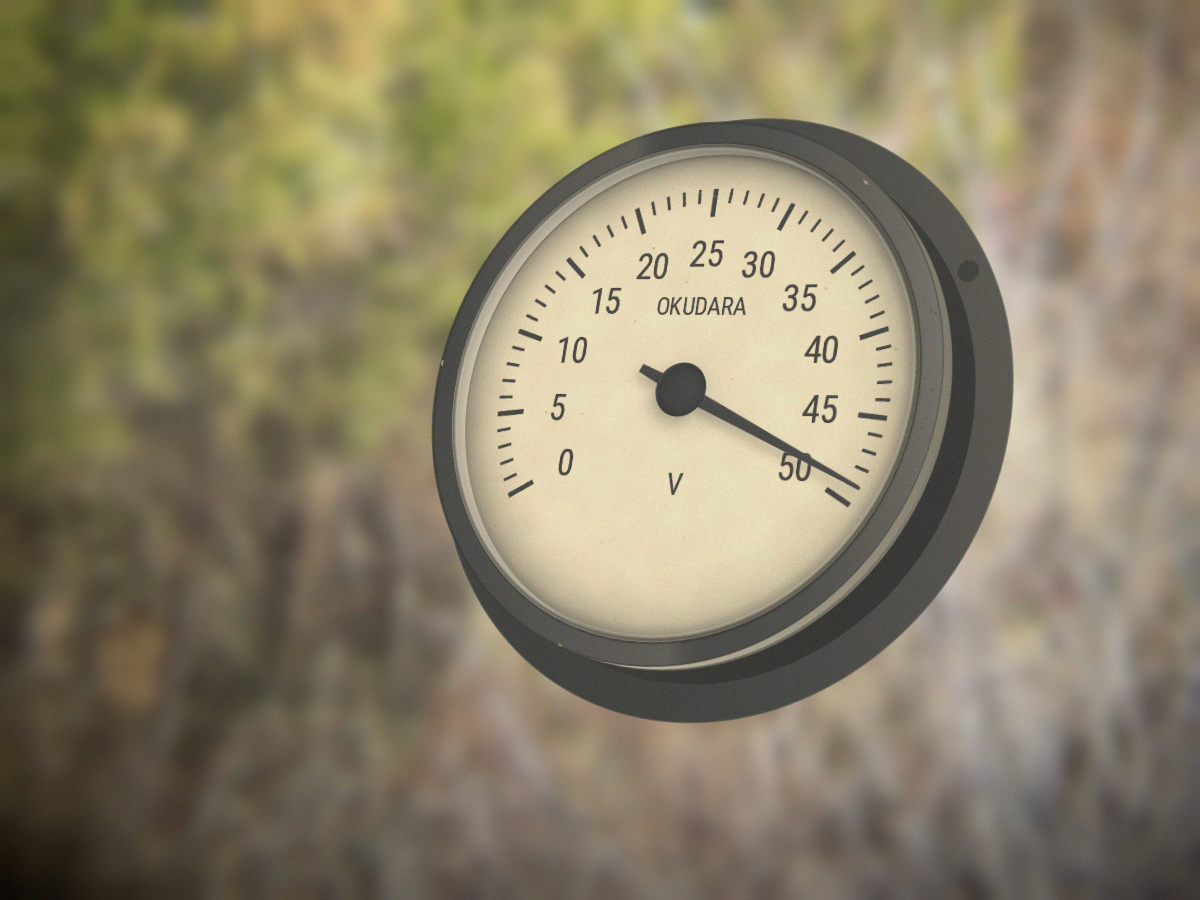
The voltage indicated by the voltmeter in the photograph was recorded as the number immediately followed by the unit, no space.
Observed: 49V
